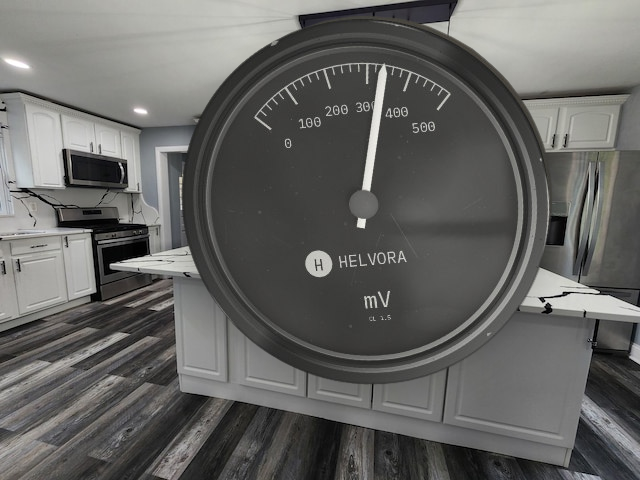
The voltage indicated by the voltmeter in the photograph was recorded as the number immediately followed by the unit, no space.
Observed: 340mV
